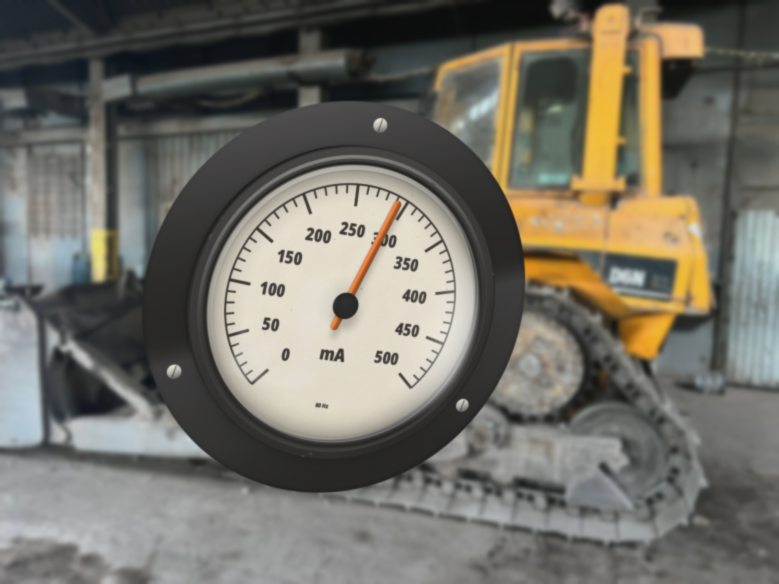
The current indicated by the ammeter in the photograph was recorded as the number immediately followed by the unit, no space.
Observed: 290mA
